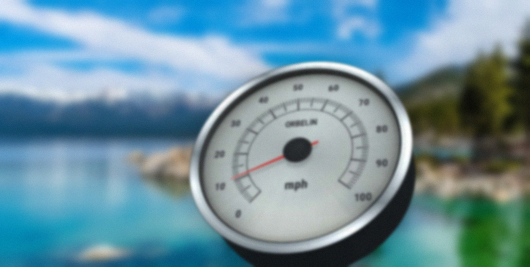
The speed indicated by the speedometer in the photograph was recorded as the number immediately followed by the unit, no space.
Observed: 10mph
